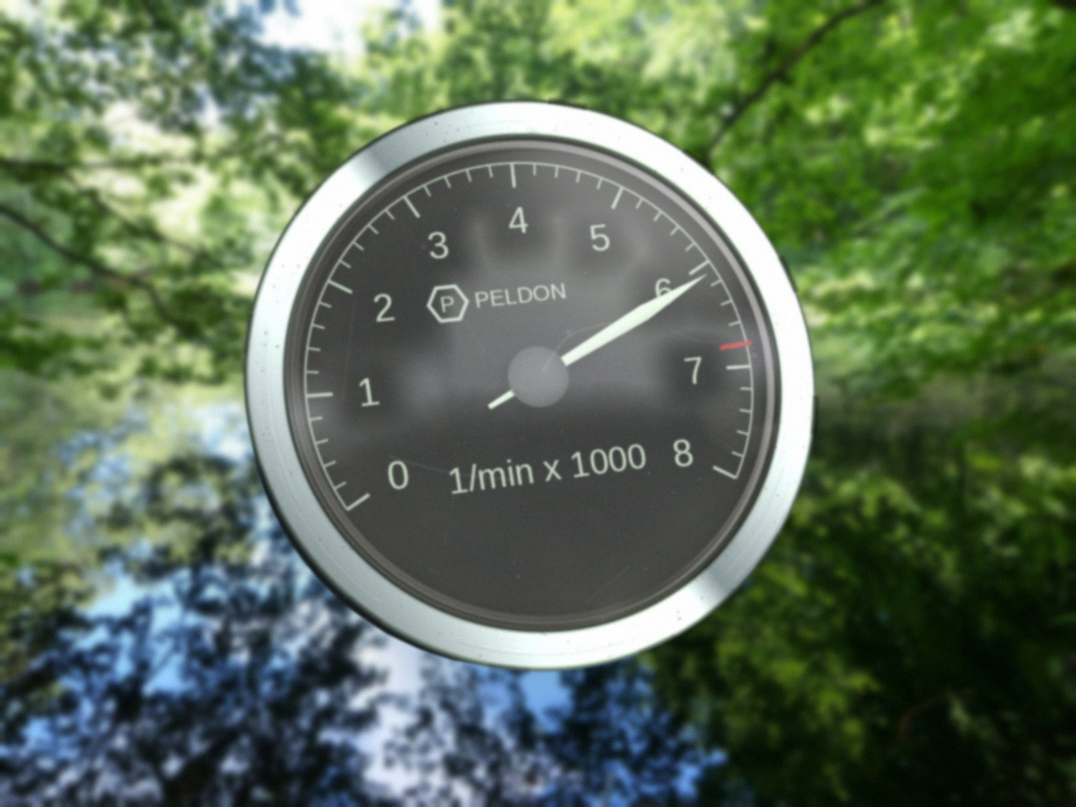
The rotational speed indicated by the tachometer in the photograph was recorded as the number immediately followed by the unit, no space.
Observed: 6100rpm
